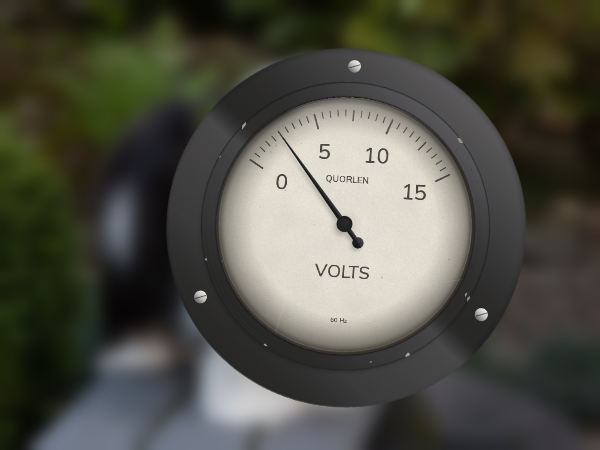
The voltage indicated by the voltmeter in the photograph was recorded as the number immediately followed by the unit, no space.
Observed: 2.5V
